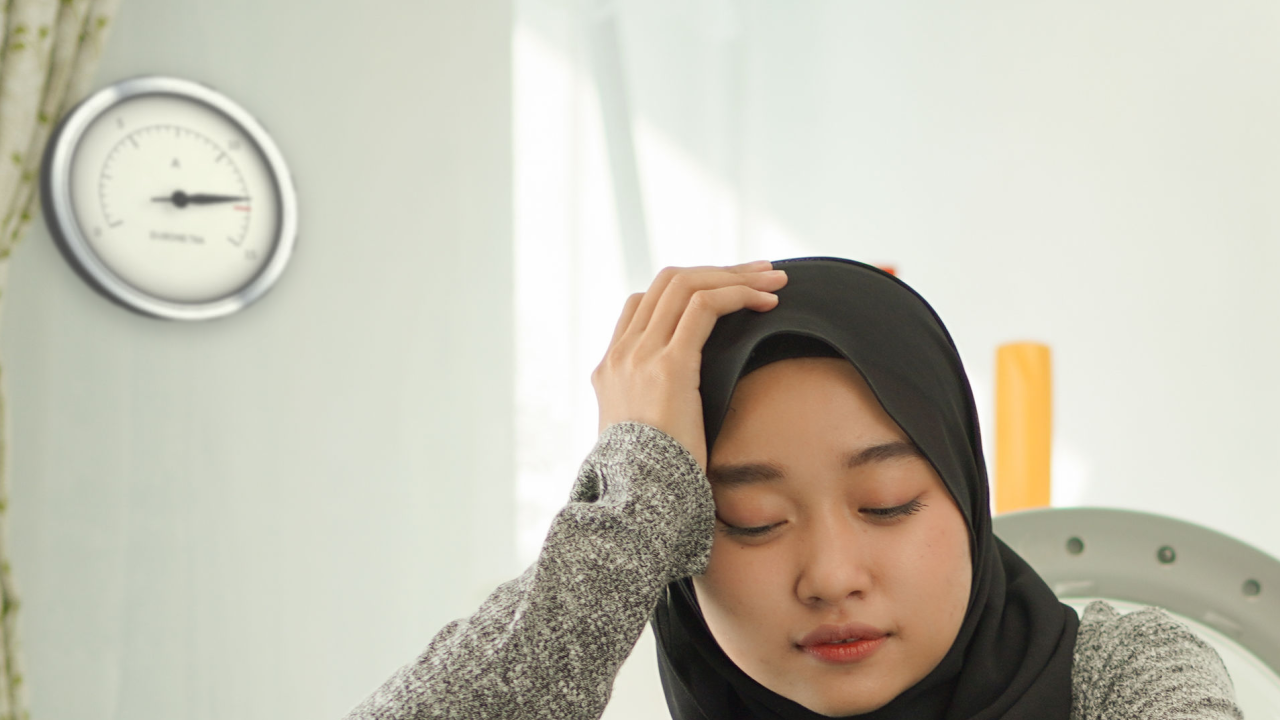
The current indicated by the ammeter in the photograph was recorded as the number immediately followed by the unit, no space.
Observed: 12.5A
